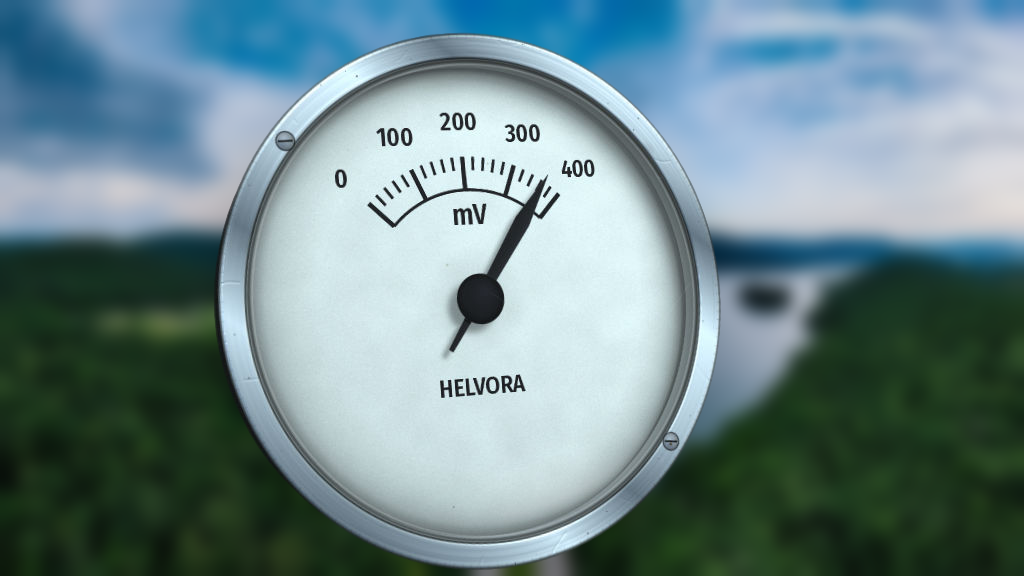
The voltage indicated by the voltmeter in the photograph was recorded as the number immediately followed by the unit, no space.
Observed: 360mV
